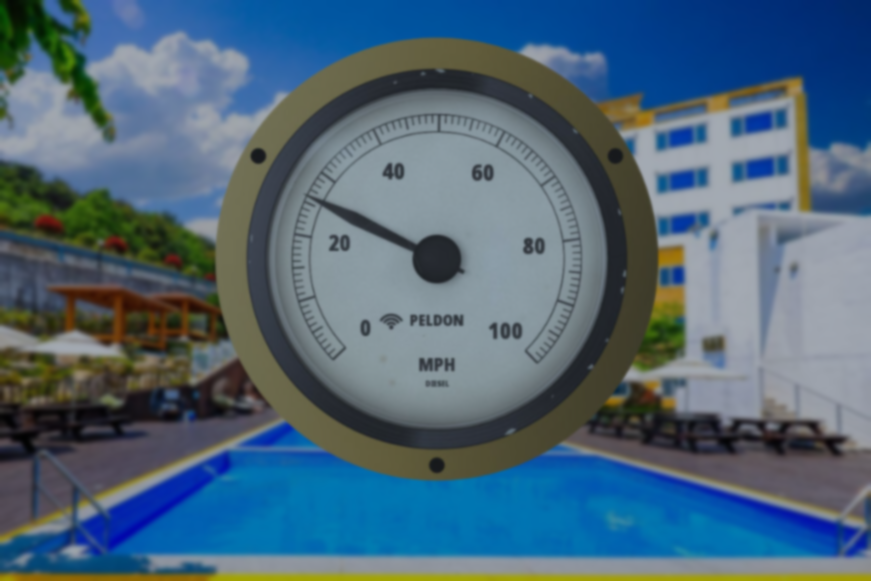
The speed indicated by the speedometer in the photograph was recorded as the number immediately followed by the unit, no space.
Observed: 26mph
